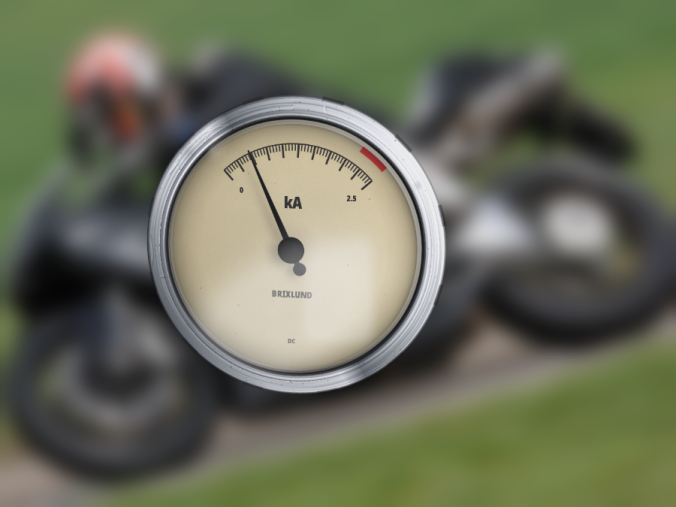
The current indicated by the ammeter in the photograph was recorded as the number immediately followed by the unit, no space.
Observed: 0.5kA
